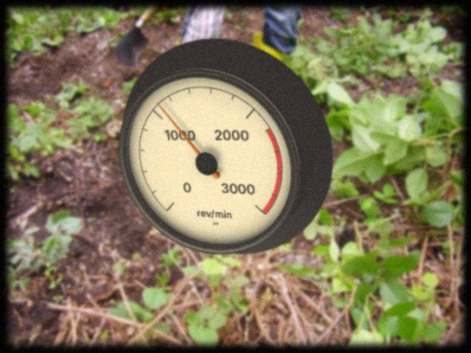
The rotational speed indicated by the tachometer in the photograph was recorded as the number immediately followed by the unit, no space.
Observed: 1100rpm
